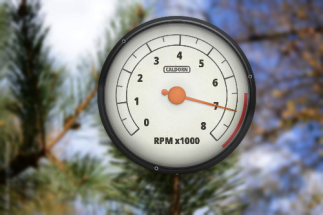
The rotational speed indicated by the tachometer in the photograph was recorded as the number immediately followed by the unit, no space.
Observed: 7000rpm
